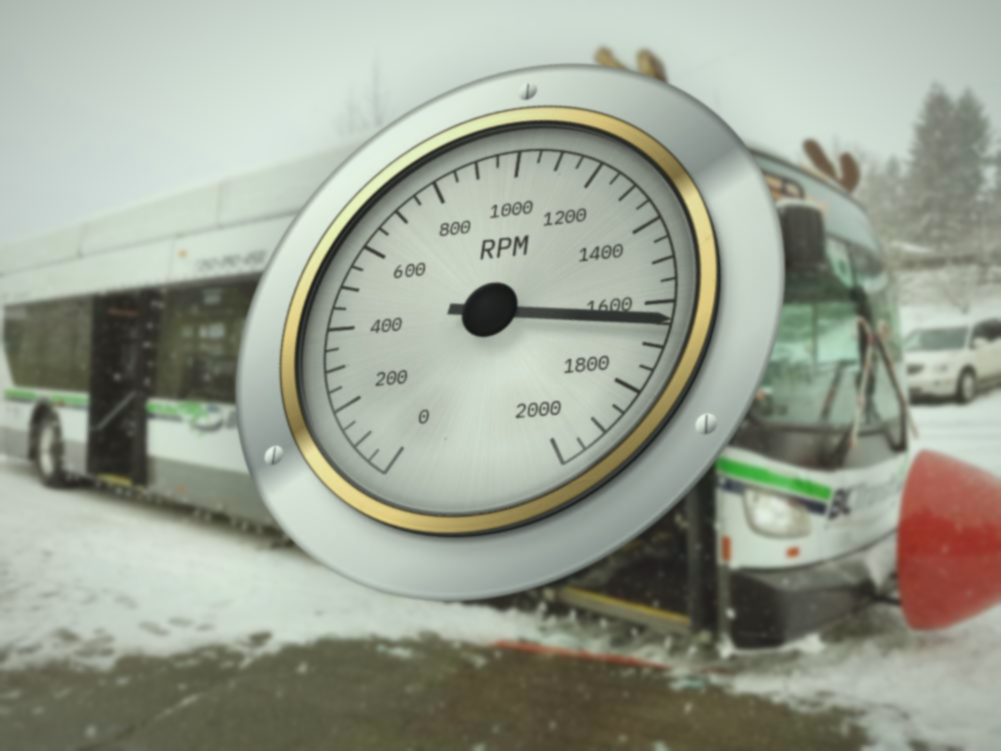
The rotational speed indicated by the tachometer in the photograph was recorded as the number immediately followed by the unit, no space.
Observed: 1650rpm
